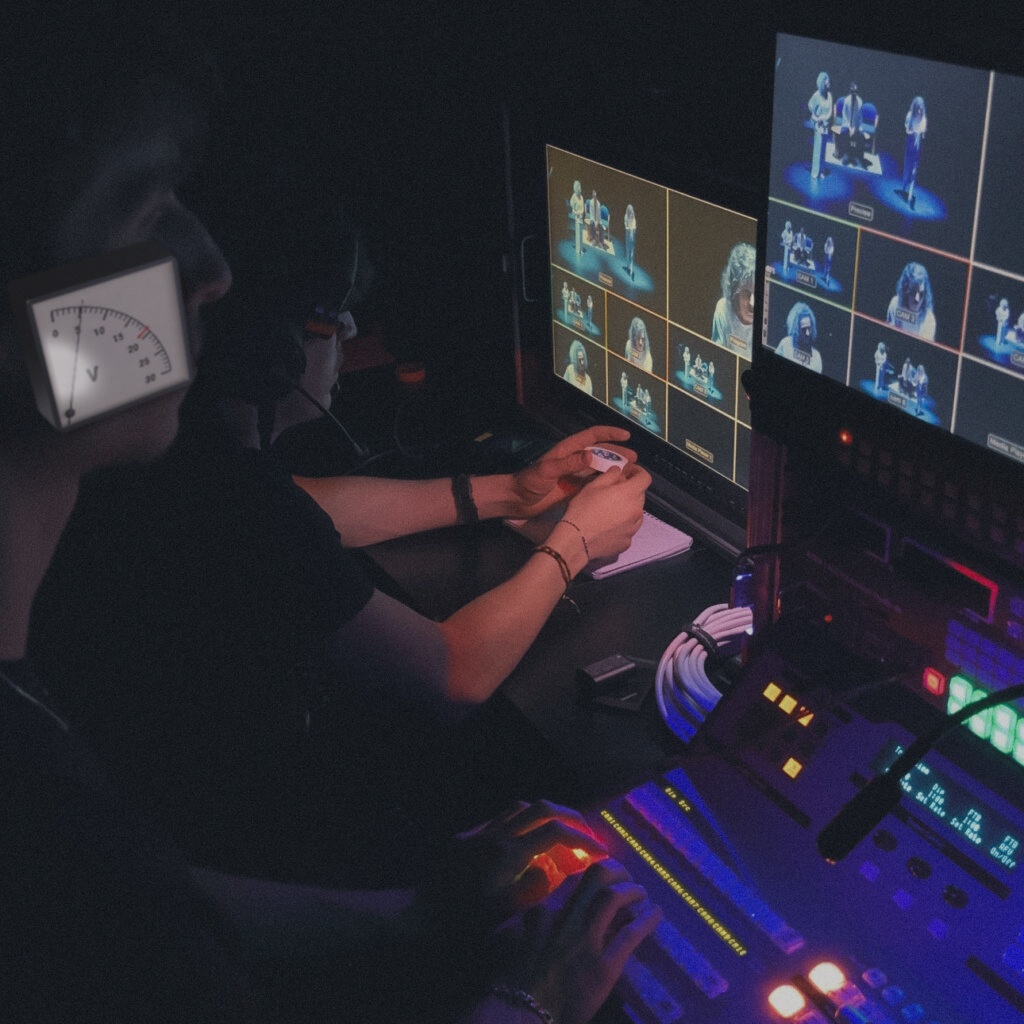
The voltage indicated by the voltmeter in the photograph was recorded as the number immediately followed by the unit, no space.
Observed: 5V
